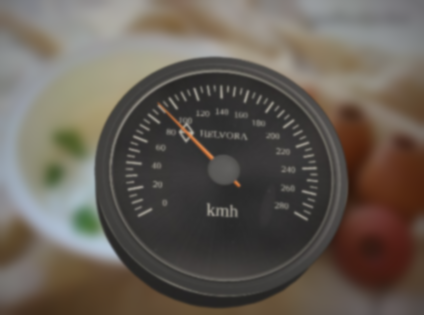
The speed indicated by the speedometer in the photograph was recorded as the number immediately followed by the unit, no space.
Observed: 90km/h
